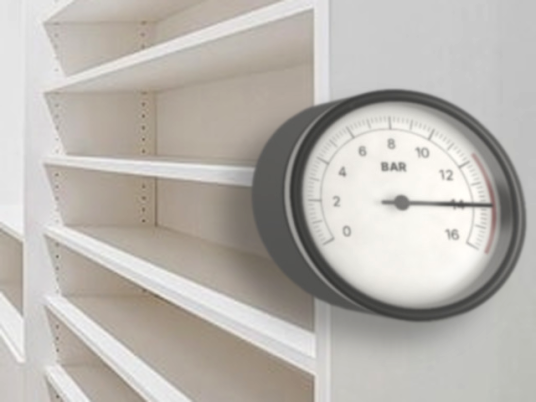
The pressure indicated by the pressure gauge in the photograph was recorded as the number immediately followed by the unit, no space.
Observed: 14bar
